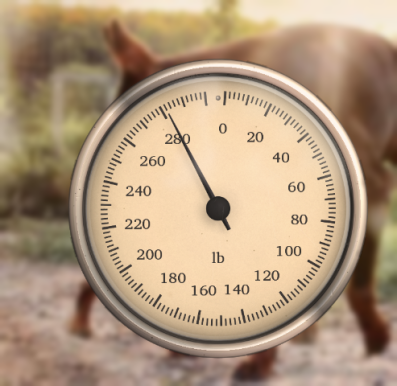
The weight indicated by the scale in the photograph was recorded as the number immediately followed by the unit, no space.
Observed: 282lb
